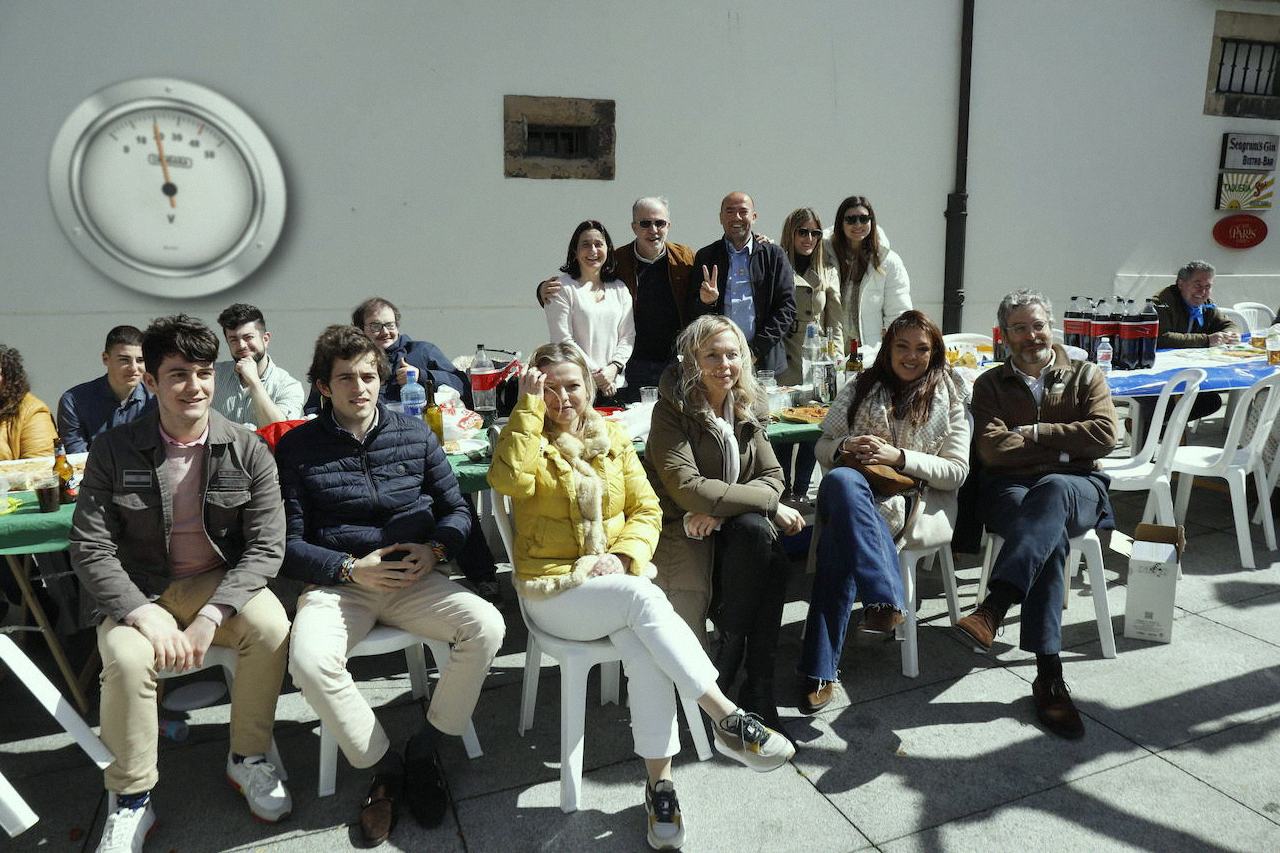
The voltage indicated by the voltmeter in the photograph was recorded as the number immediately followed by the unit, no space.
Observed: 20V
